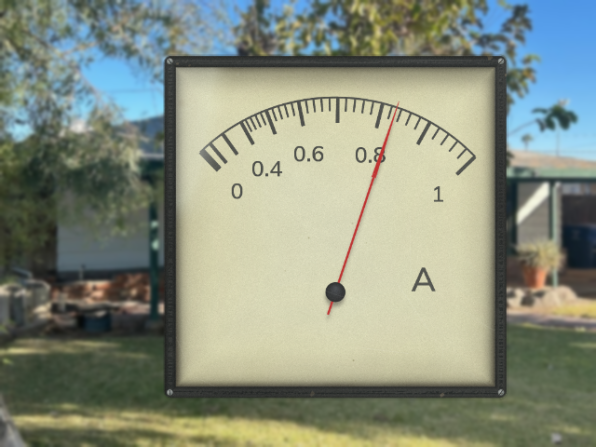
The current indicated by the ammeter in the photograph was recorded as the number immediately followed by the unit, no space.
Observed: 0.83A
